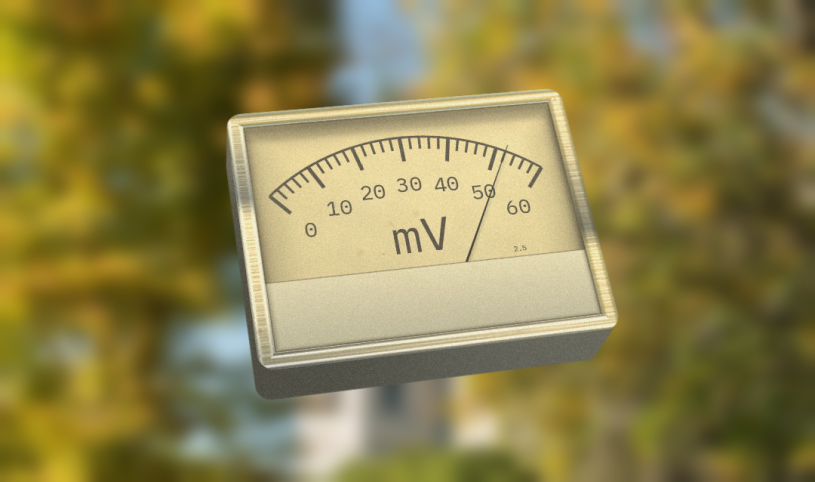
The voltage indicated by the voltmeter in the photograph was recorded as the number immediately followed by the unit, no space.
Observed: 52mV
